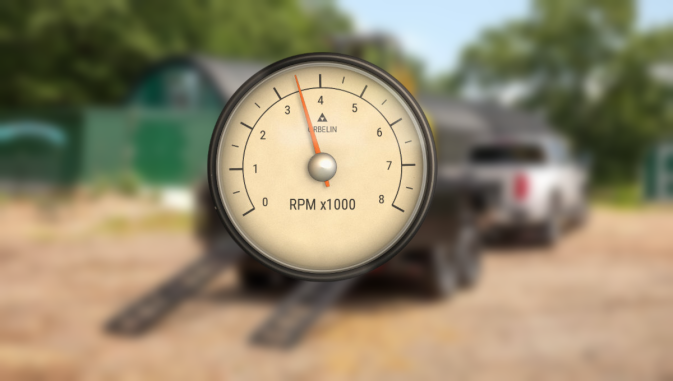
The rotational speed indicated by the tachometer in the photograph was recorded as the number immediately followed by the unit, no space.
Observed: 3500rpm
